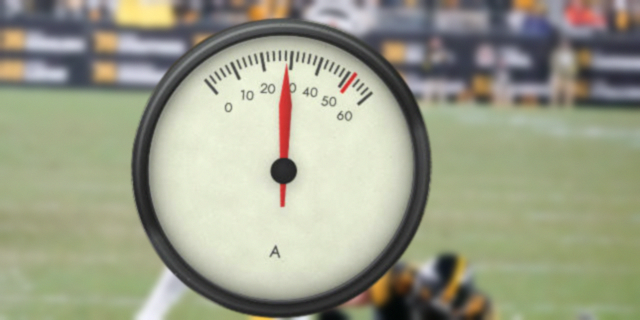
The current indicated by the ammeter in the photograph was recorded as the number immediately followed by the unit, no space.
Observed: 28A
